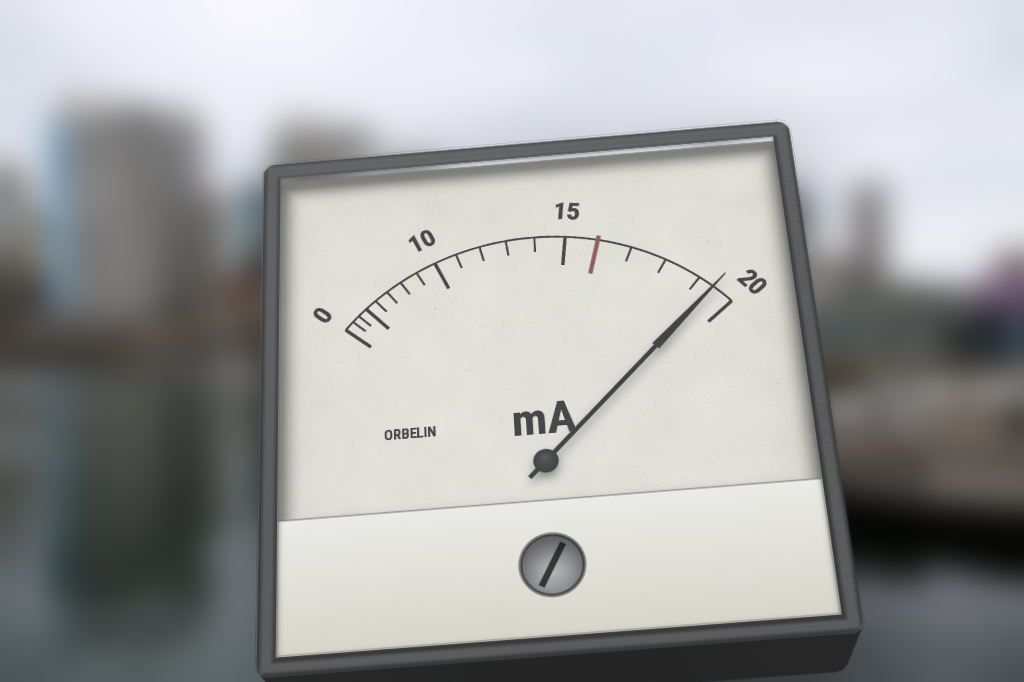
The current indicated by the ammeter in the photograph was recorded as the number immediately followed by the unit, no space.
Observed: 19.5mA
